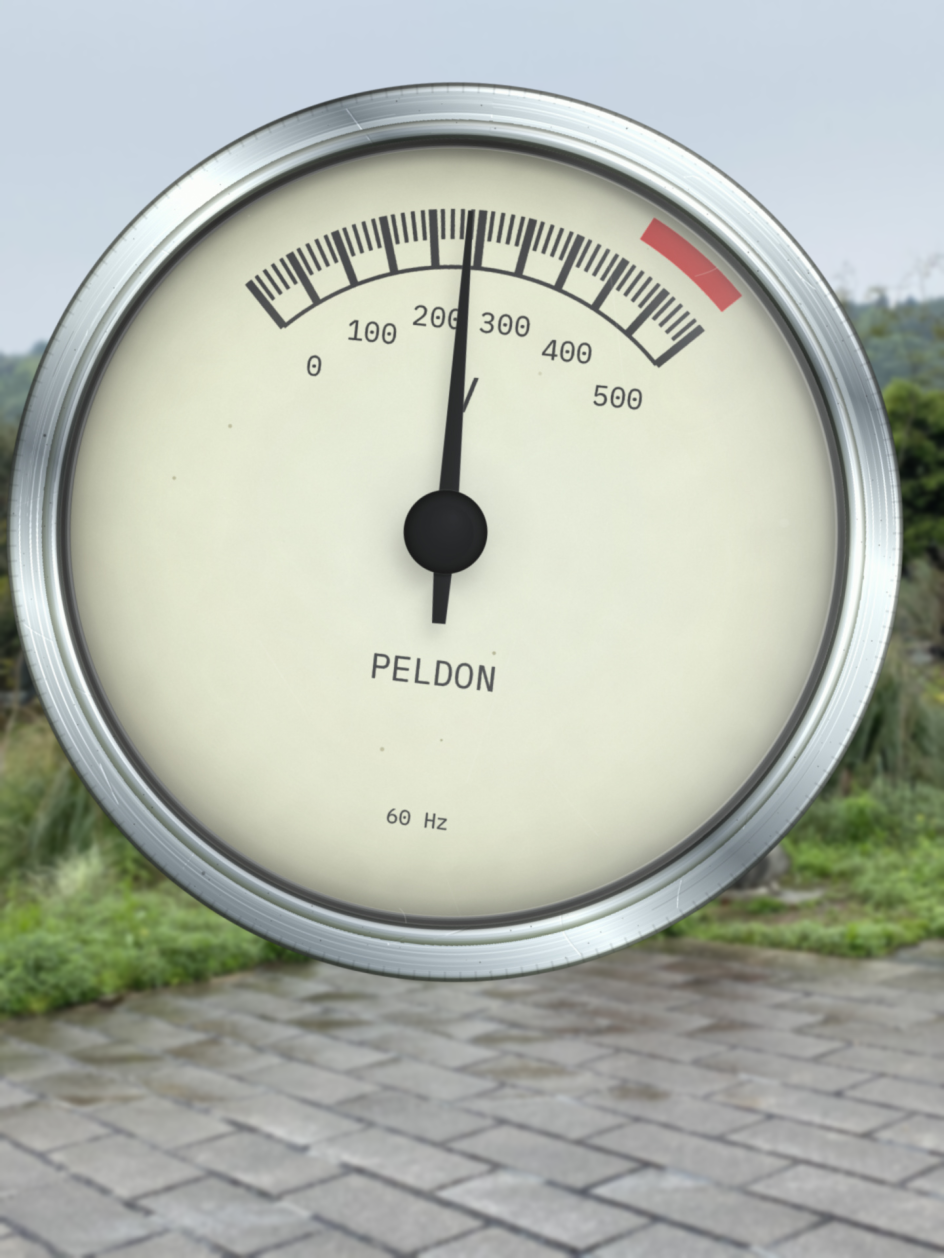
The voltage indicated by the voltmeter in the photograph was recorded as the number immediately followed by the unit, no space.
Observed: 240V
